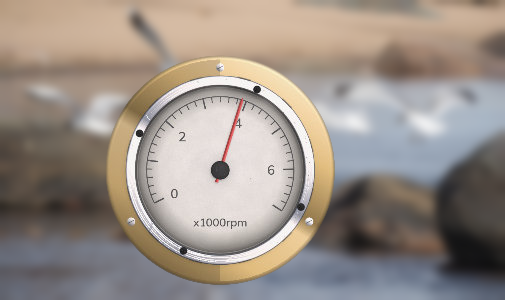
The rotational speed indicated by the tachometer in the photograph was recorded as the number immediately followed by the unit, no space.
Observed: 3900rpm
